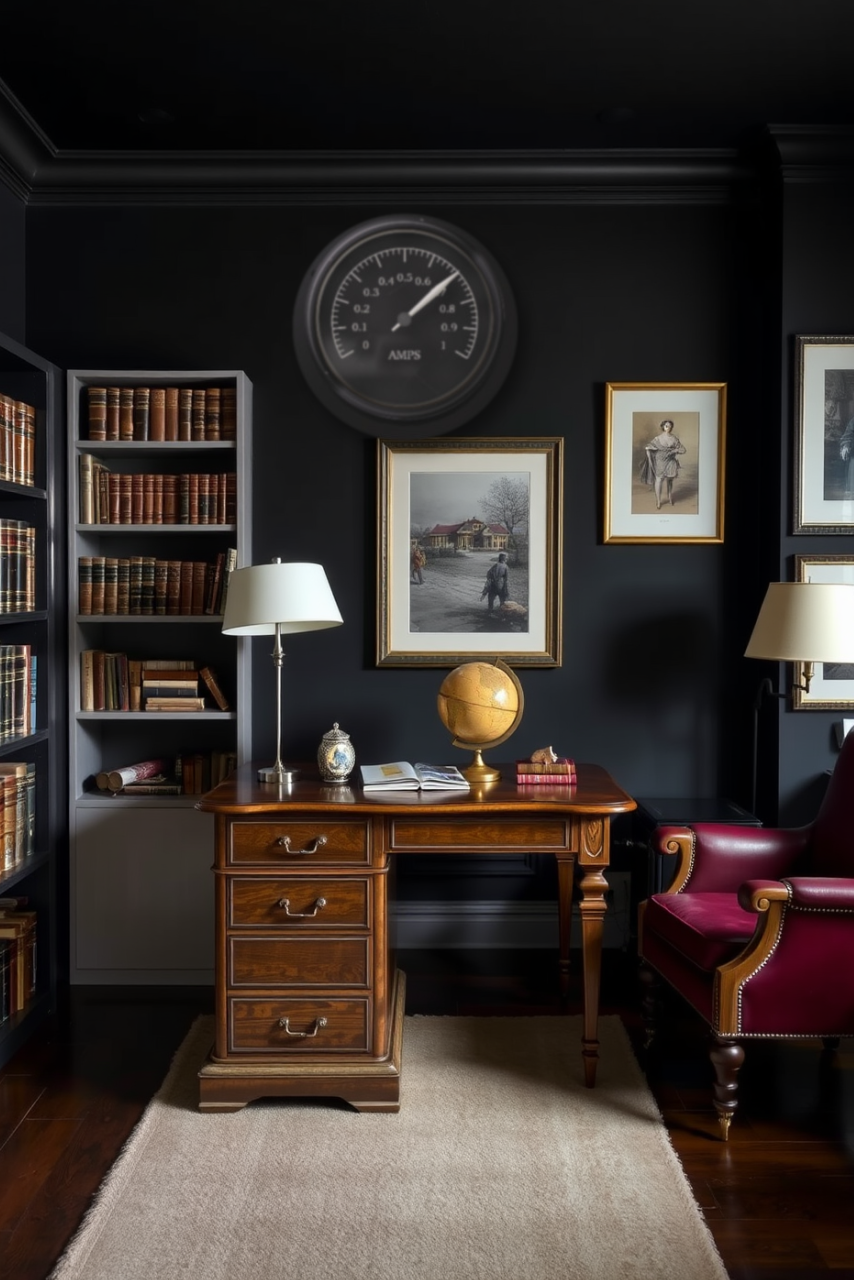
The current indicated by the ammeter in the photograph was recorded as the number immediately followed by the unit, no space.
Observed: 0.7A
